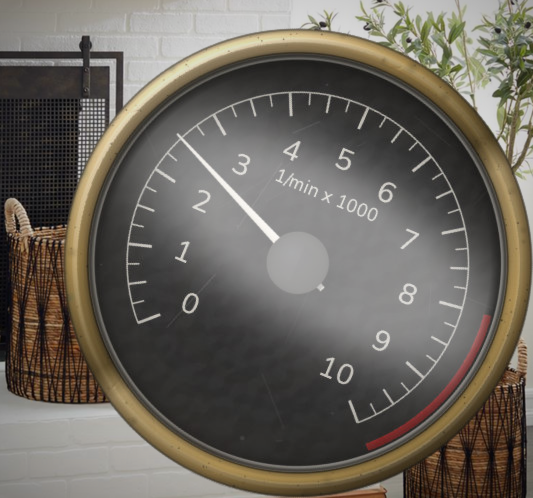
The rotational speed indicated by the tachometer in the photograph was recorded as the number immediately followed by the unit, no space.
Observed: 2500rpm
